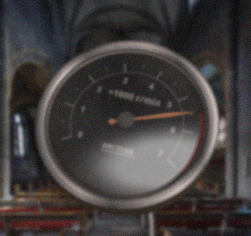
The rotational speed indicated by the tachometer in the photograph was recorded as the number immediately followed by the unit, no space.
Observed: 5500rpm
